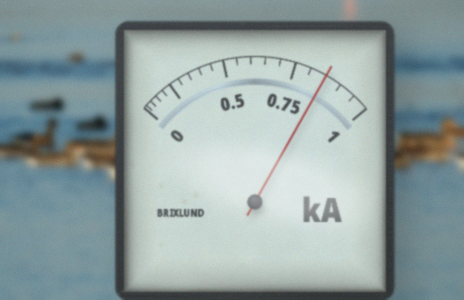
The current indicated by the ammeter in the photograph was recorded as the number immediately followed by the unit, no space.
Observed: 0.85kA
